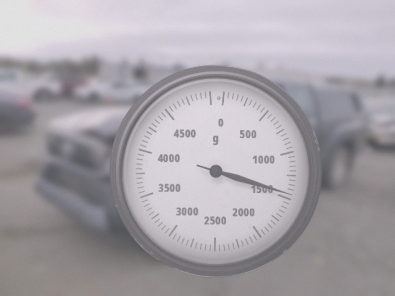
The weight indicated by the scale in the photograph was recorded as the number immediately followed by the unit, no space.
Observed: 1450g
